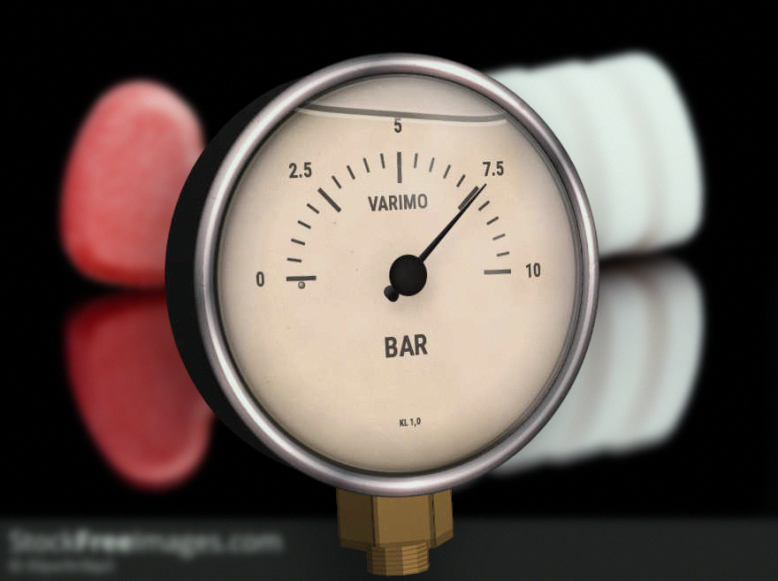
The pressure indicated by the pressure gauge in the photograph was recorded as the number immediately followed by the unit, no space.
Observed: 7.5bar
